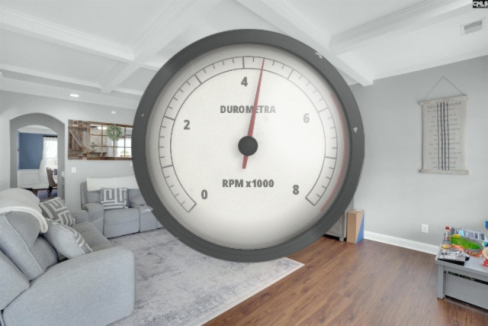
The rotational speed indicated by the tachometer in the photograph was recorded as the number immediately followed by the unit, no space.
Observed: 4400rpm
